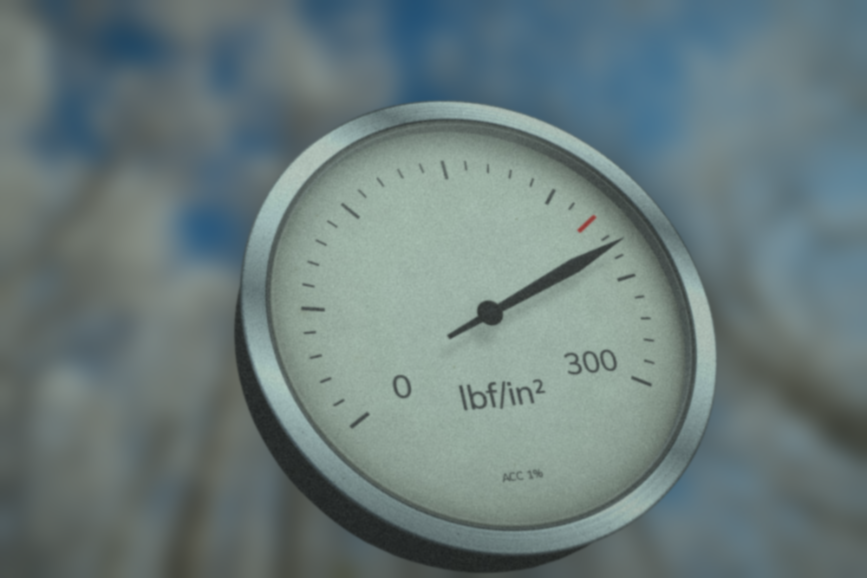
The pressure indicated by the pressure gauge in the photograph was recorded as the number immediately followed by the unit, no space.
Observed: 235psi
